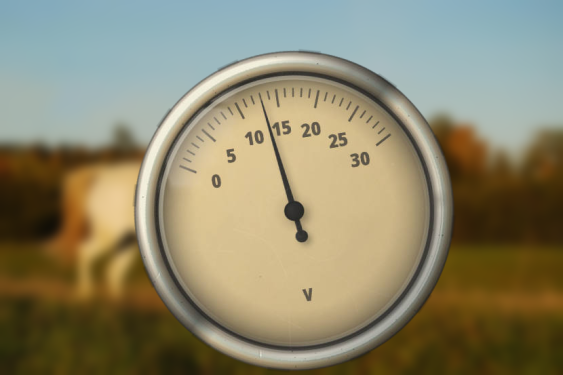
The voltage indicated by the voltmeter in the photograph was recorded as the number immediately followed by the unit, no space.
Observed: 13V
